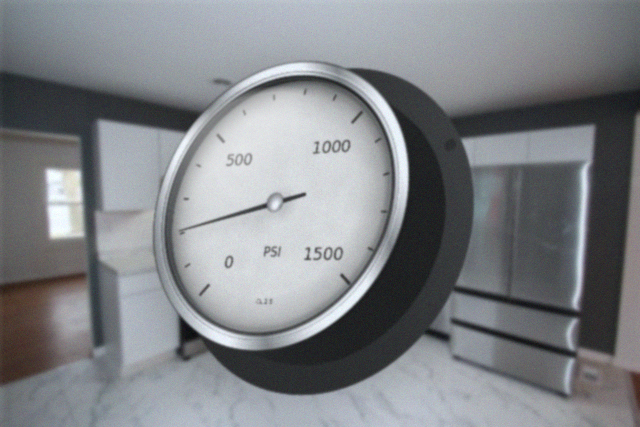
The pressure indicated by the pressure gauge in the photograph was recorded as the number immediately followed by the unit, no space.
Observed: 200psi
